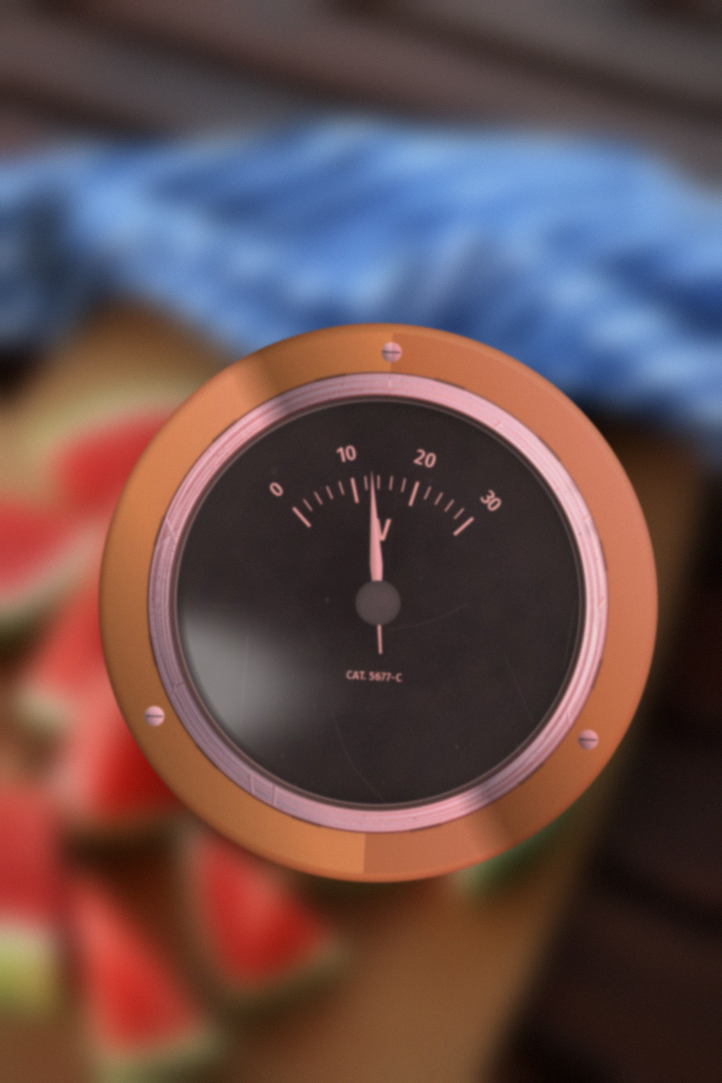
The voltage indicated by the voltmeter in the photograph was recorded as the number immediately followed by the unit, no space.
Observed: 13V
